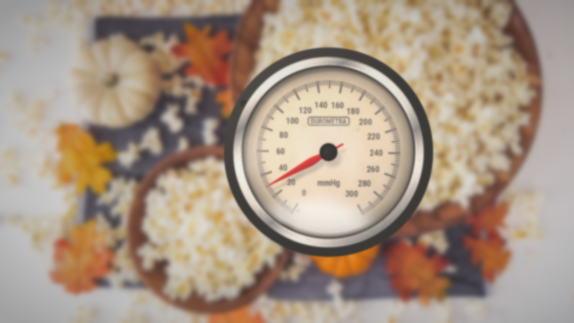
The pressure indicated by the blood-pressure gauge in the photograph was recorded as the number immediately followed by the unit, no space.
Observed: 30mmHg
